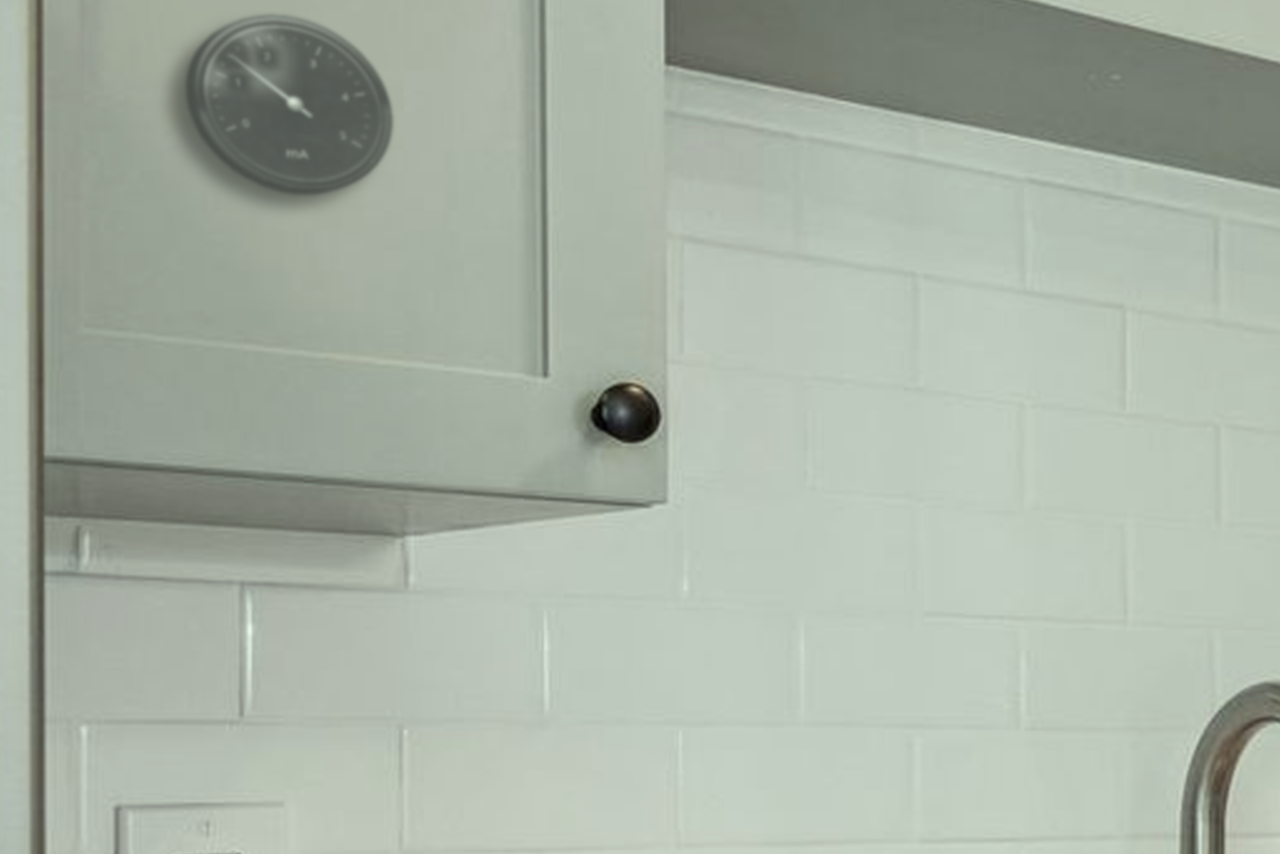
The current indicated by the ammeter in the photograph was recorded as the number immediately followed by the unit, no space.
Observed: 1.4mA
